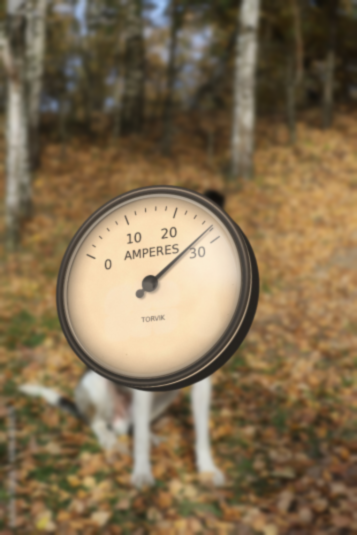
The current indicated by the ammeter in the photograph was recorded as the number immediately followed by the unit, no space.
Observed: 28A
